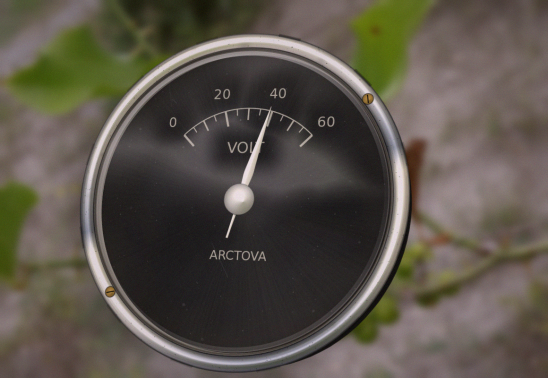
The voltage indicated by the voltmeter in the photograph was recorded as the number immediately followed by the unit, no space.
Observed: 40V
